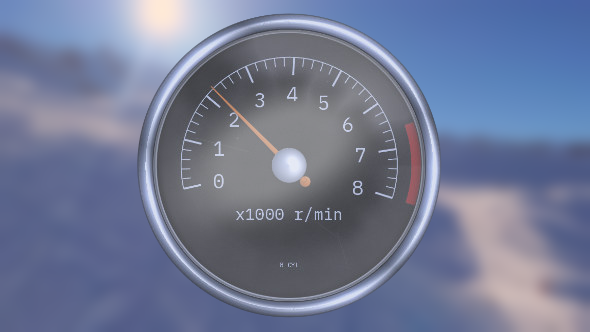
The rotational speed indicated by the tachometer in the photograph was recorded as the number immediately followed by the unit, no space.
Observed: 2200rpm
